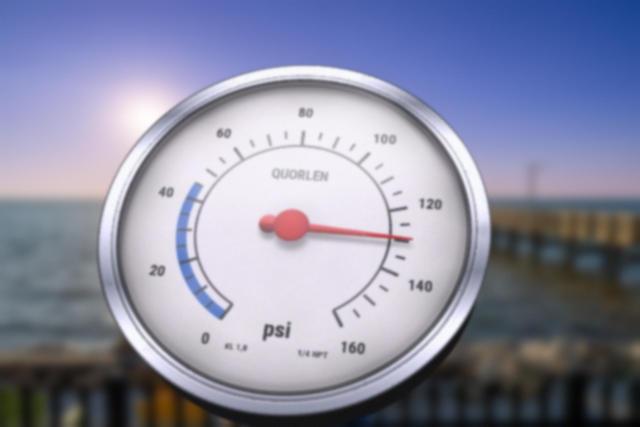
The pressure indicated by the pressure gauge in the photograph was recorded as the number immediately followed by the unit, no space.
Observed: 130psi
